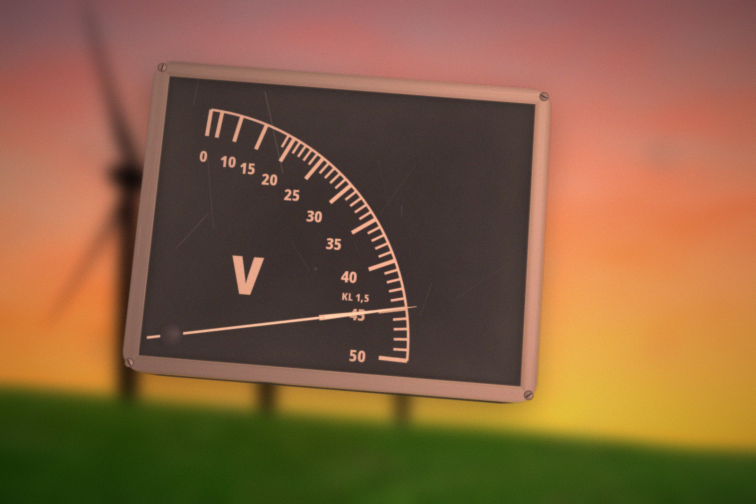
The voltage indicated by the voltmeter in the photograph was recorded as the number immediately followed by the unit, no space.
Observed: 45V
